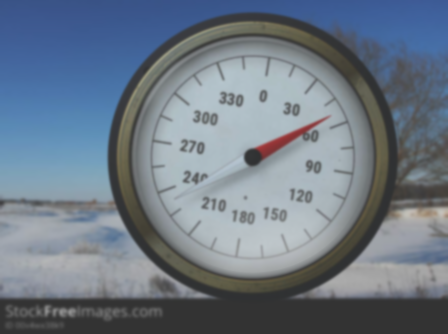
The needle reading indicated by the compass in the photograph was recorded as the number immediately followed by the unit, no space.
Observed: 52.5°
